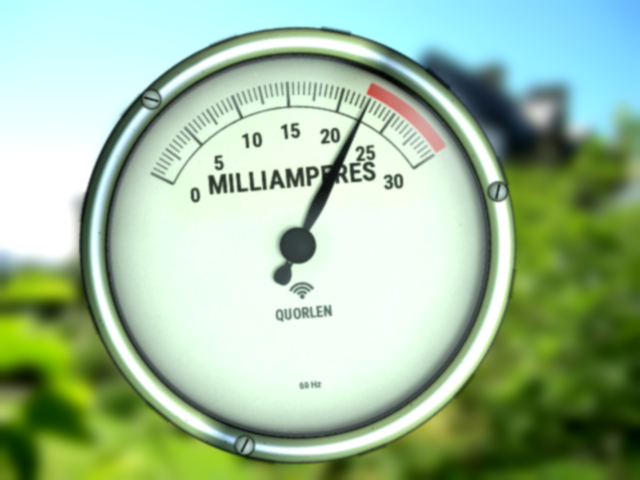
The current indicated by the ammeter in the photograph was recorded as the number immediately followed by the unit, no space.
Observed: 22.5mA
